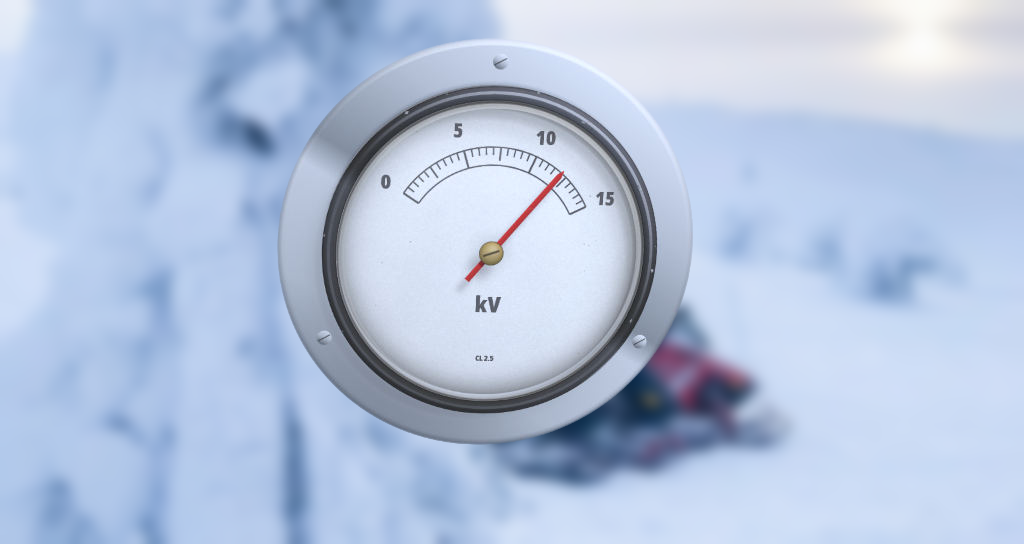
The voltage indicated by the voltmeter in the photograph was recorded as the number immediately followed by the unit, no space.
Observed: 12kV
